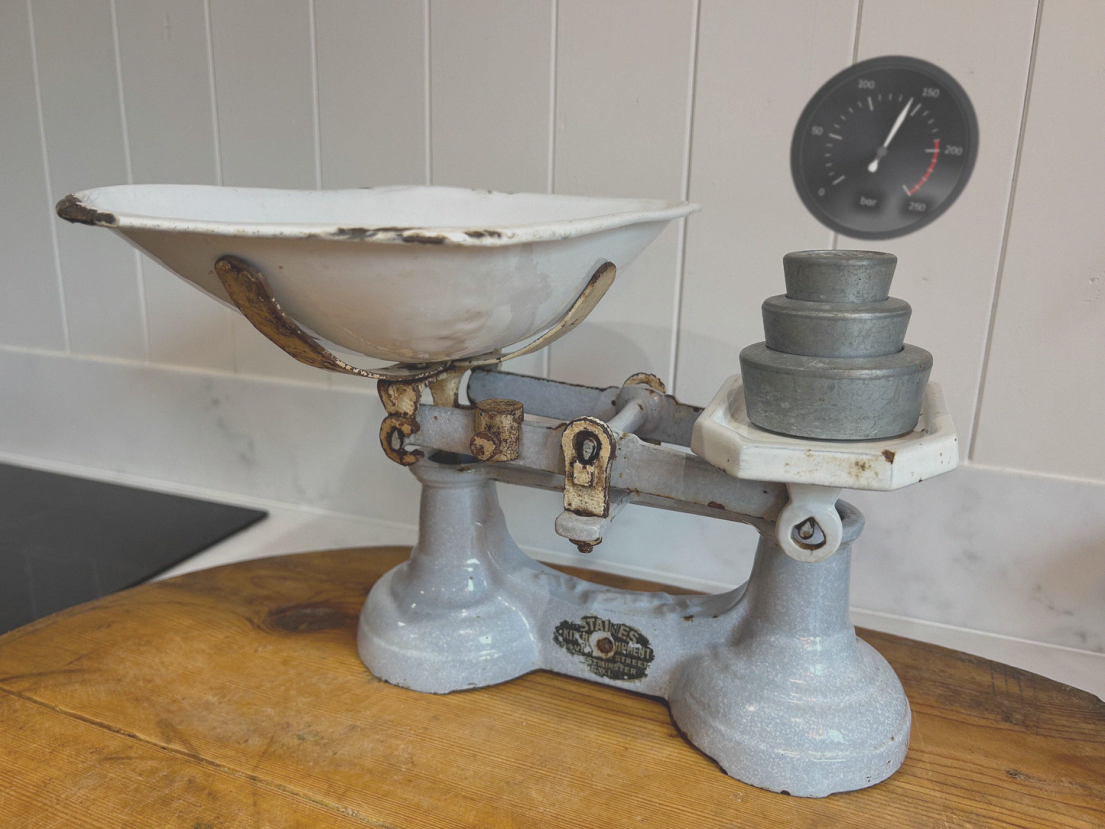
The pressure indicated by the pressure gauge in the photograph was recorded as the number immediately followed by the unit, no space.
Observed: 140bar
